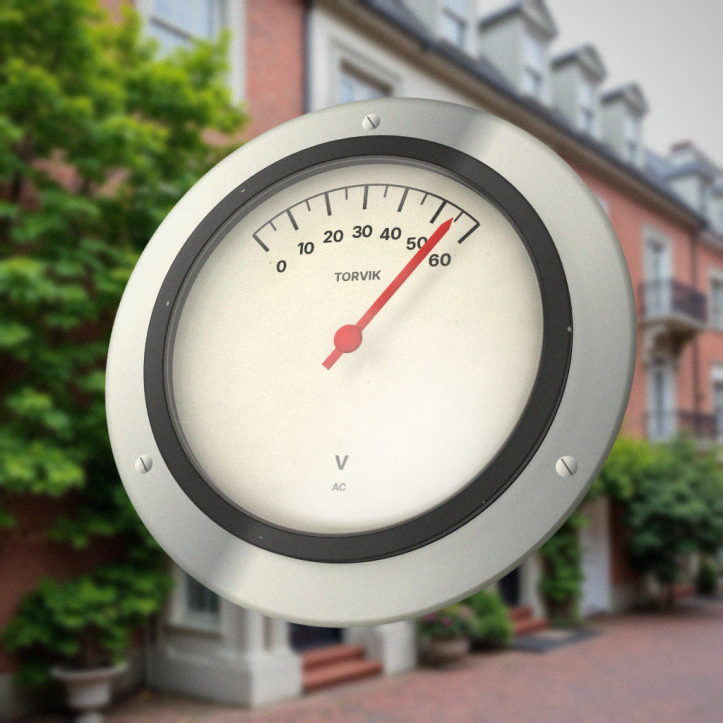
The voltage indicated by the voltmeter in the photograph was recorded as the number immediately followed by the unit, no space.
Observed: 55V
